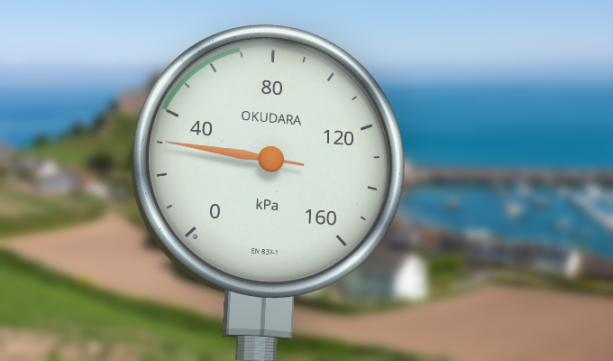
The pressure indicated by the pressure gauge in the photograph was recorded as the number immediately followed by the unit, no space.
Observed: 30kPa
